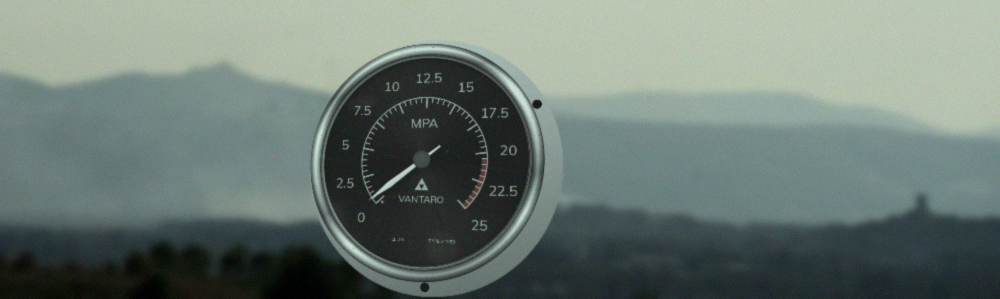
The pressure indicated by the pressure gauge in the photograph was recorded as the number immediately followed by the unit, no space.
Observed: 0.5MPa
